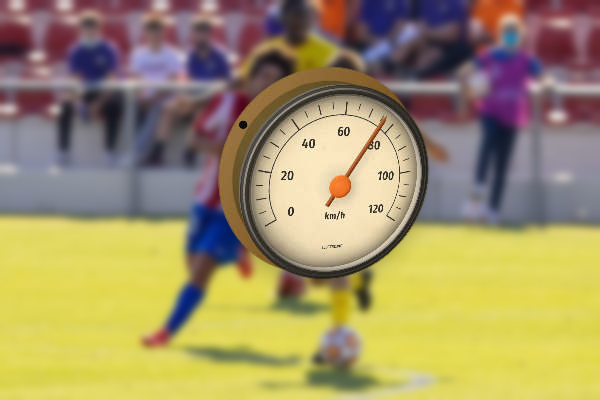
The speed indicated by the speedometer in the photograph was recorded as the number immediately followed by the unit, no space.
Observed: 75km/h
